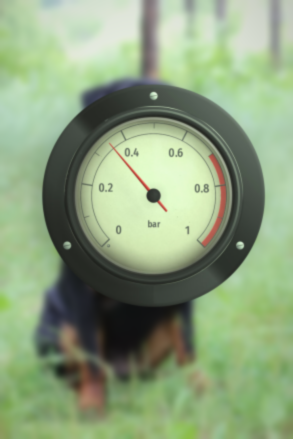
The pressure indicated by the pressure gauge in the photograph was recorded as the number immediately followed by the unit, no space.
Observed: 0.35bar
